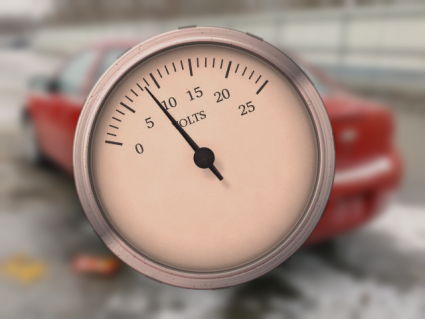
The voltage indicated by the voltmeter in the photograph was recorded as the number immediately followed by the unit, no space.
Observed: 8.5V
